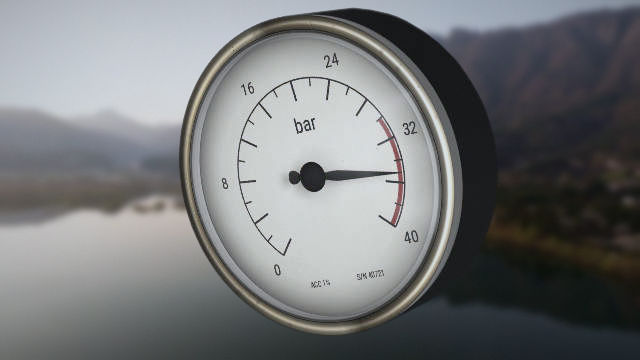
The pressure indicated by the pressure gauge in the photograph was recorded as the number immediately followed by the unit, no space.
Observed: 35bar
